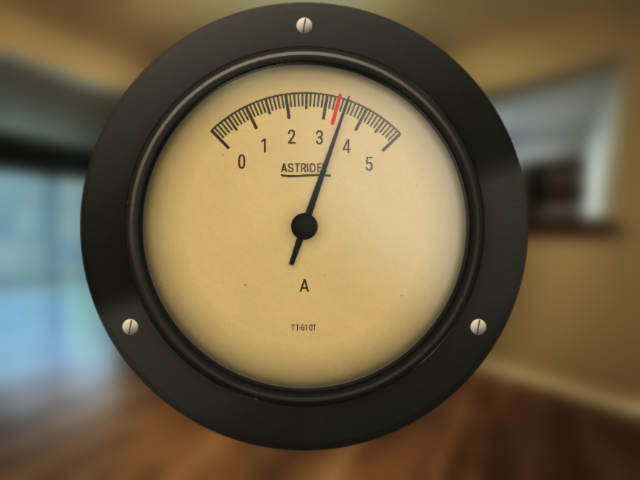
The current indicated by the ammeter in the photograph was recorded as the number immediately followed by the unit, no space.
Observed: 3.5A
